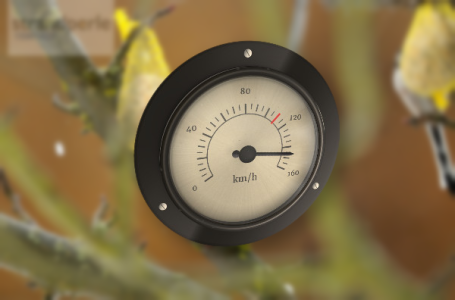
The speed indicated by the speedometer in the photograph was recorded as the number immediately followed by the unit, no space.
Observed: 145km/h
